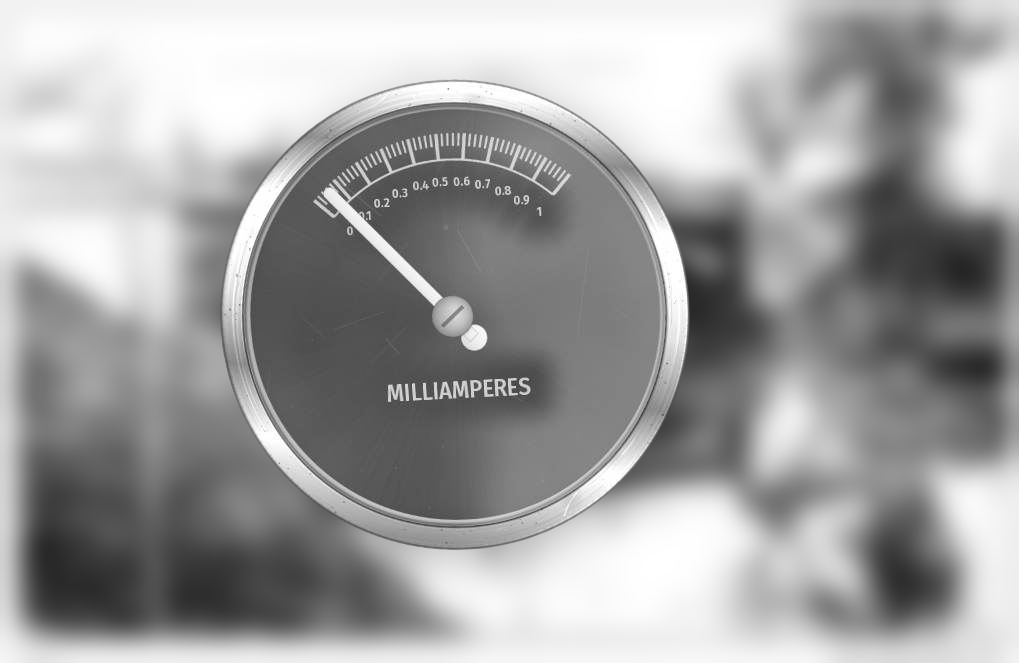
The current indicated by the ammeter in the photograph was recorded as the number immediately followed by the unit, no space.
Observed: 0.06mA
